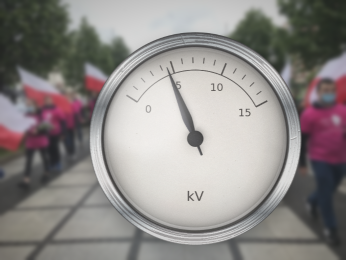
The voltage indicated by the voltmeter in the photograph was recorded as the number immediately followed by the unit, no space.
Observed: 4.5kV
